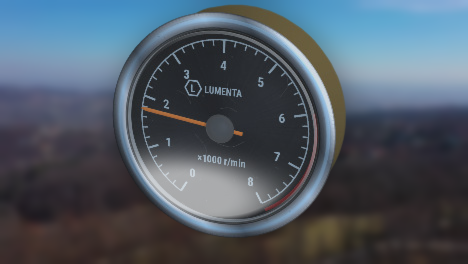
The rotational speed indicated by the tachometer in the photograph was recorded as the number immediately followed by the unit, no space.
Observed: 1800rpm
